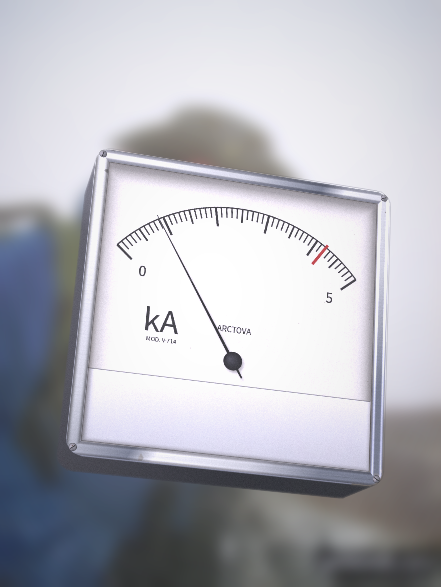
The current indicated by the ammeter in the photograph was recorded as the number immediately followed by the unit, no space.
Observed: 0.9kA
